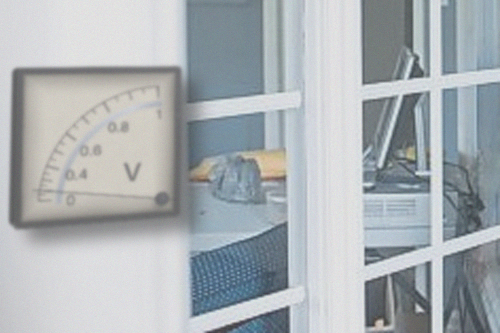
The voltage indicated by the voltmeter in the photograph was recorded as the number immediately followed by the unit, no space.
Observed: 0.2V
